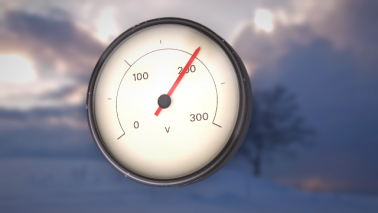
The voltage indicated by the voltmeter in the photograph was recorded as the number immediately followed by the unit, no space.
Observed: 200V
